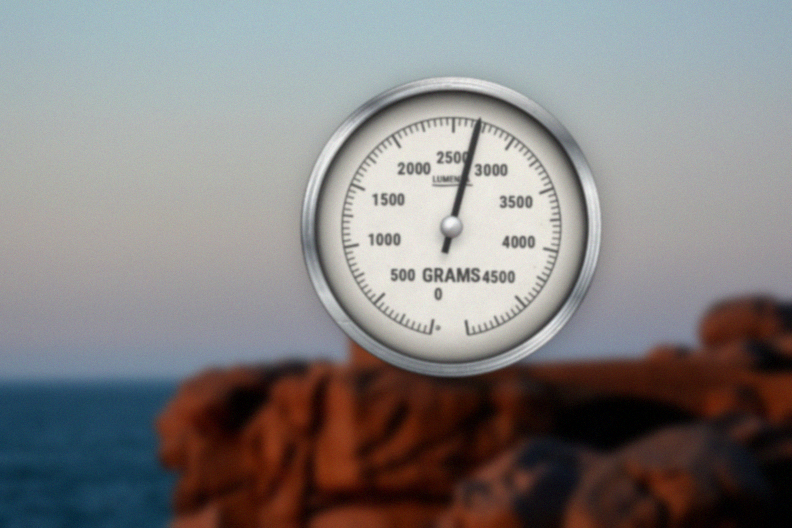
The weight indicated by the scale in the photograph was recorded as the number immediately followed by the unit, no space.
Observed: 2700g
